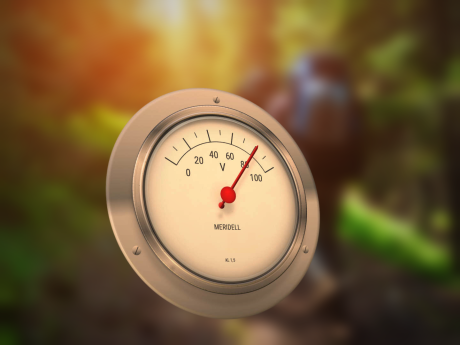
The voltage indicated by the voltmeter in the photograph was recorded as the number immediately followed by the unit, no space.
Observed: 80V
